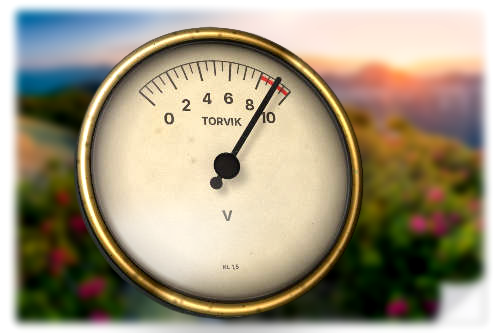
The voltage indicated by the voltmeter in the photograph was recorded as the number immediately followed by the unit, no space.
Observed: 9V
